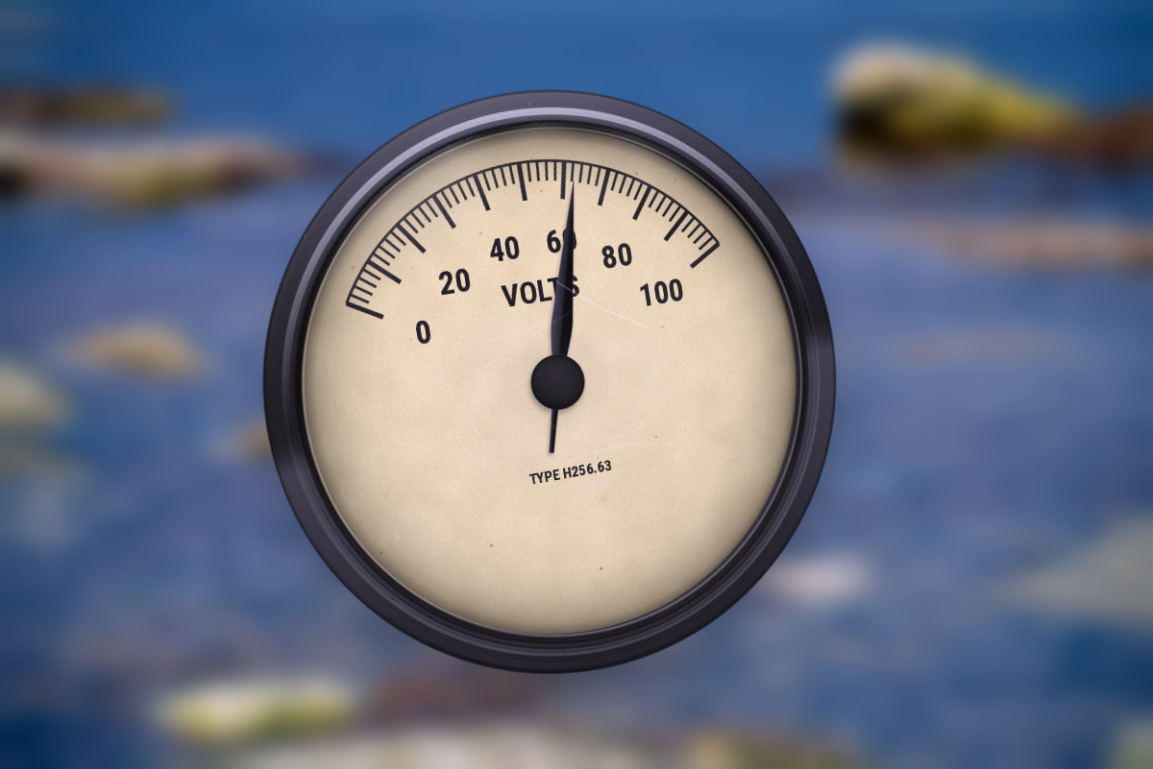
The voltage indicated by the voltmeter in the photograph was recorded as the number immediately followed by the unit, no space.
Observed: 62V
